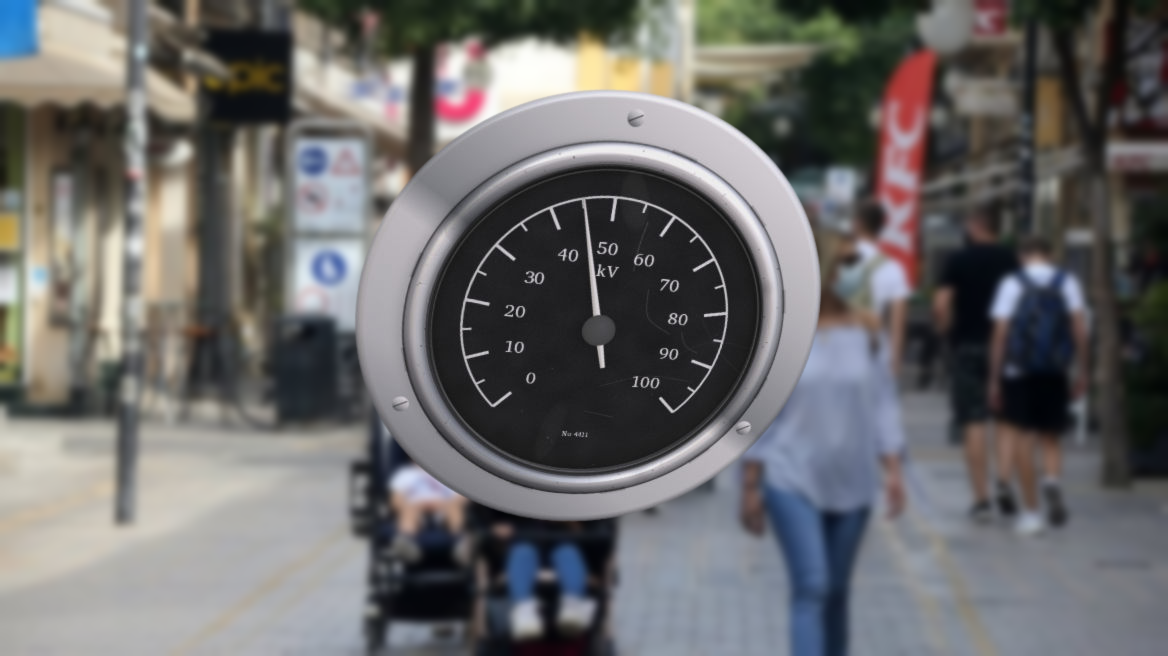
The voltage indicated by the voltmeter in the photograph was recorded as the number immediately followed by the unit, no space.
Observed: 45kV
